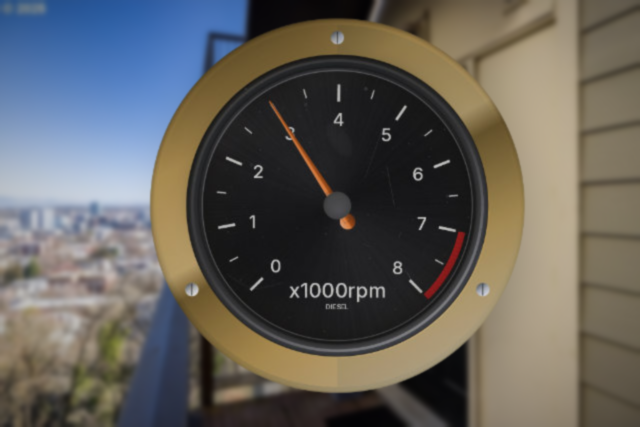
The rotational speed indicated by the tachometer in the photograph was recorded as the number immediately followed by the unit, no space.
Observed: 3000rpm
